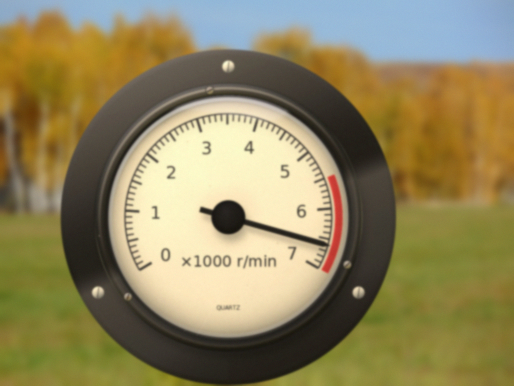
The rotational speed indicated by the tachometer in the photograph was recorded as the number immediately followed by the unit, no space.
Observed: 6600rpm
